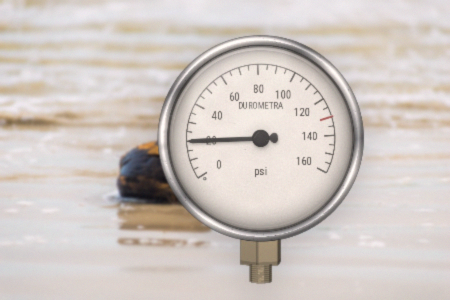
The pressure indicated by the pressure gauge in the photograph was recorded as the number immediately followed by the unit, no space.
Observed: 20psi
